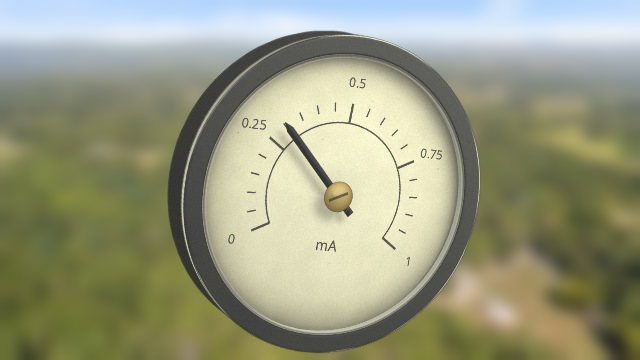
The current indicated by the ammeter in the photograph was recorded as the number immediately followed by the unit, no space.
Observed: 0.3mA
